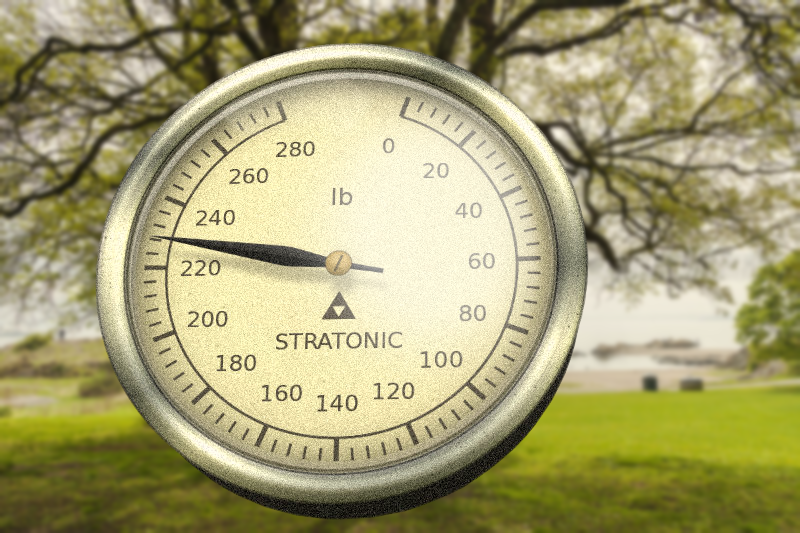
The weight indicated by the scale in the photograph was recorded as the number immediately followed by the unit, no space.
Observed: 228lb
